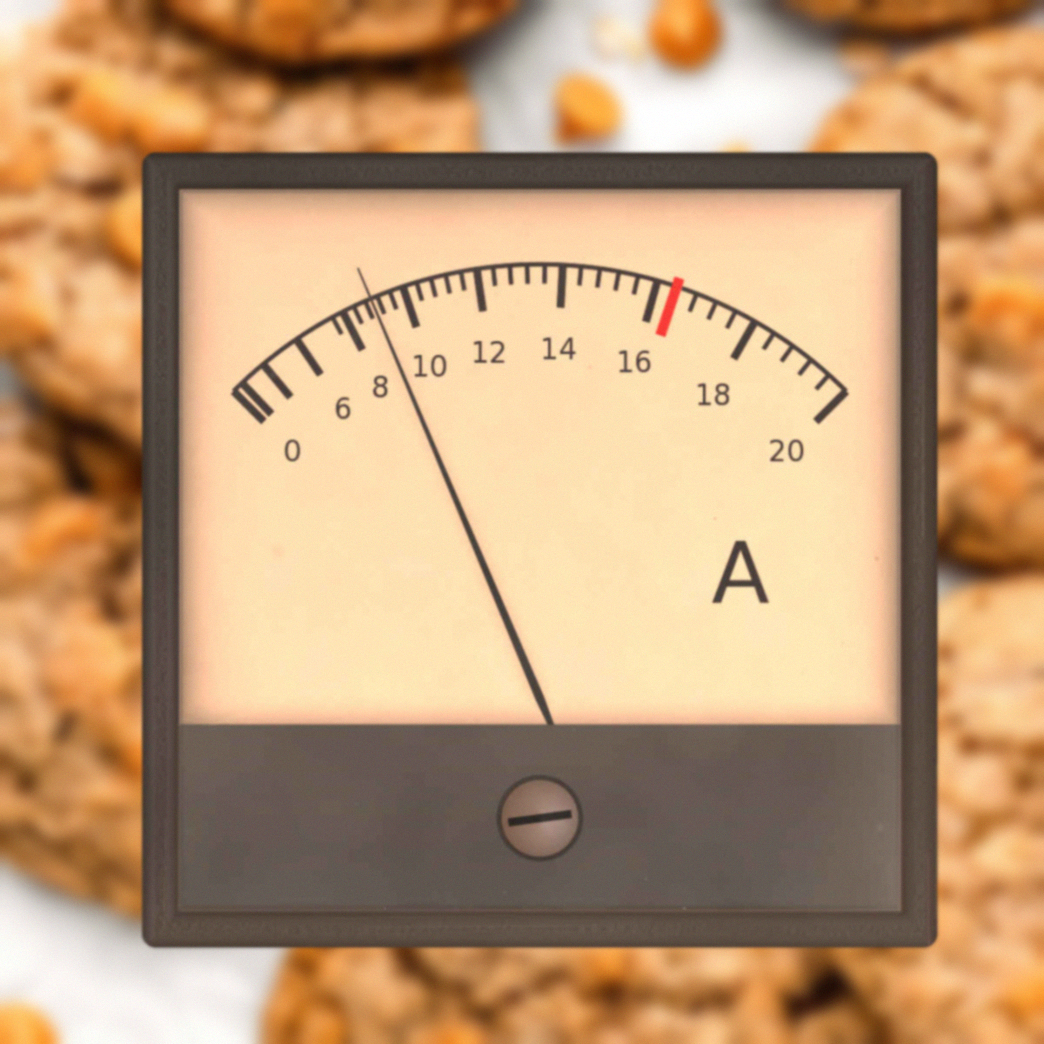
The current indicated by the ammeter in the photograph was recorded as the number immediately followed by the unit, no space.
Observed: 9A
